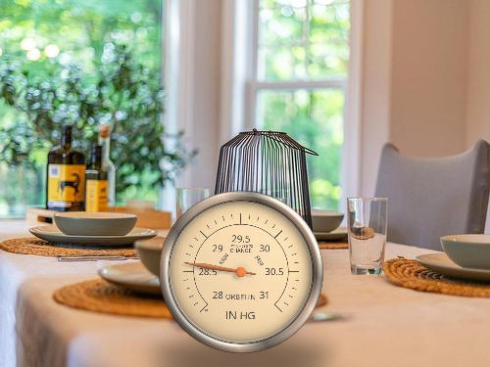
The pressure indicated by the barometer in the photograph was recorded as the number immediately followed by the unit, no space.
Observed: 28.6inHg
